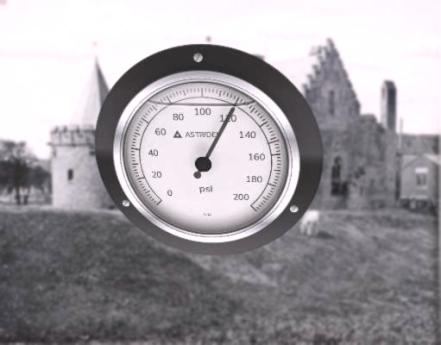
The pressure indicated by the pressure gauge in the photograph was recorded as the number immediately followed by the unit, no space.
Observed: 120psi
